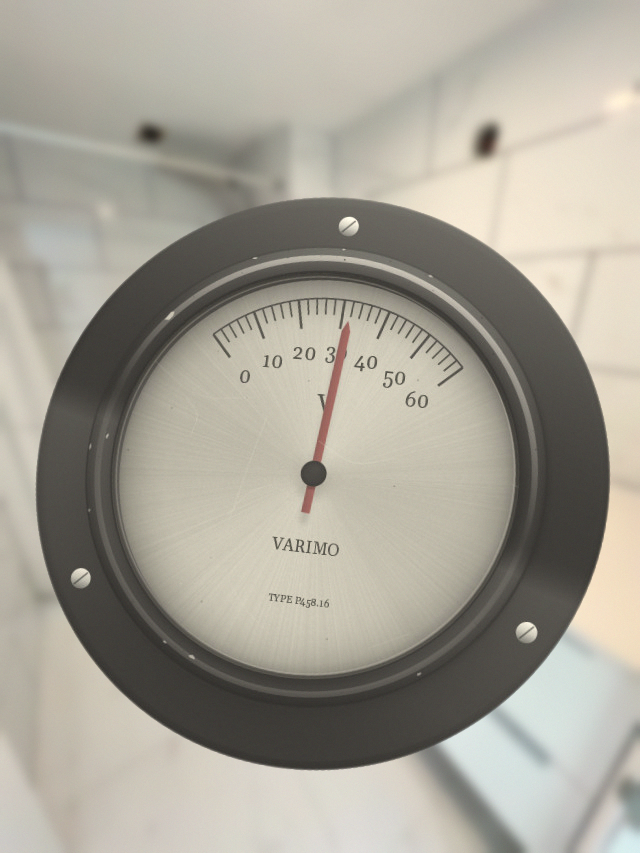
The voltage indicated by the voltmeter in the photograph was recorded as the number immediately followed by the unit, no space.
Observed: 32V
